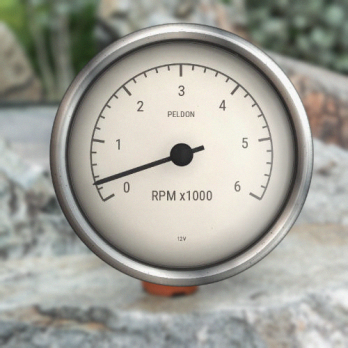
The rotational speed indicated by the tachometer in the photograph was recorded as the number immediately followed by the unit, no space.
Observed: 300rpm
